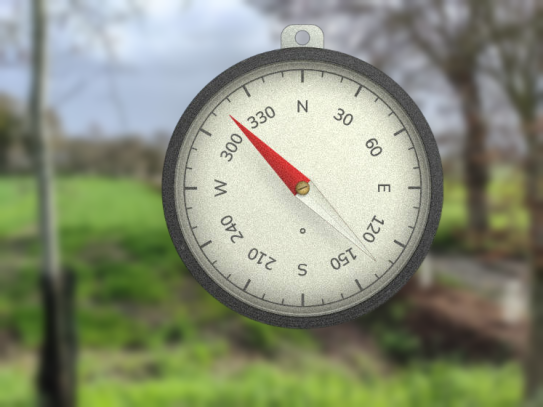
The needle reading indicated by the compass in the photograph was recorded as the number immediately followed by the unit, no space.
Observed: 315°
